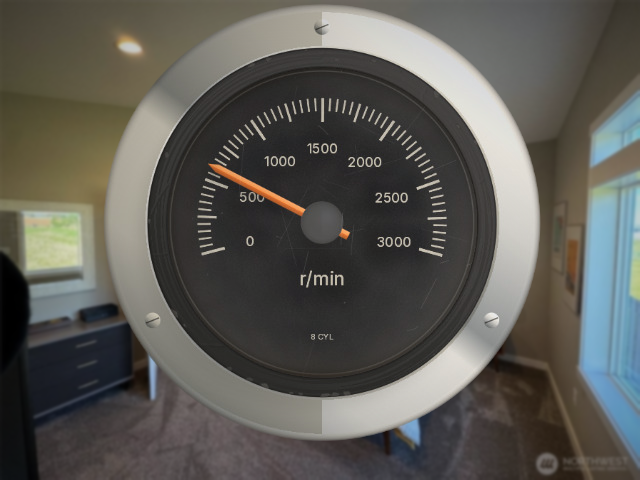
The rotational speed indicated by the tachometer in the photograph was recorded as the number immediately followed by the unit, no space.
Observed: 600rpm
